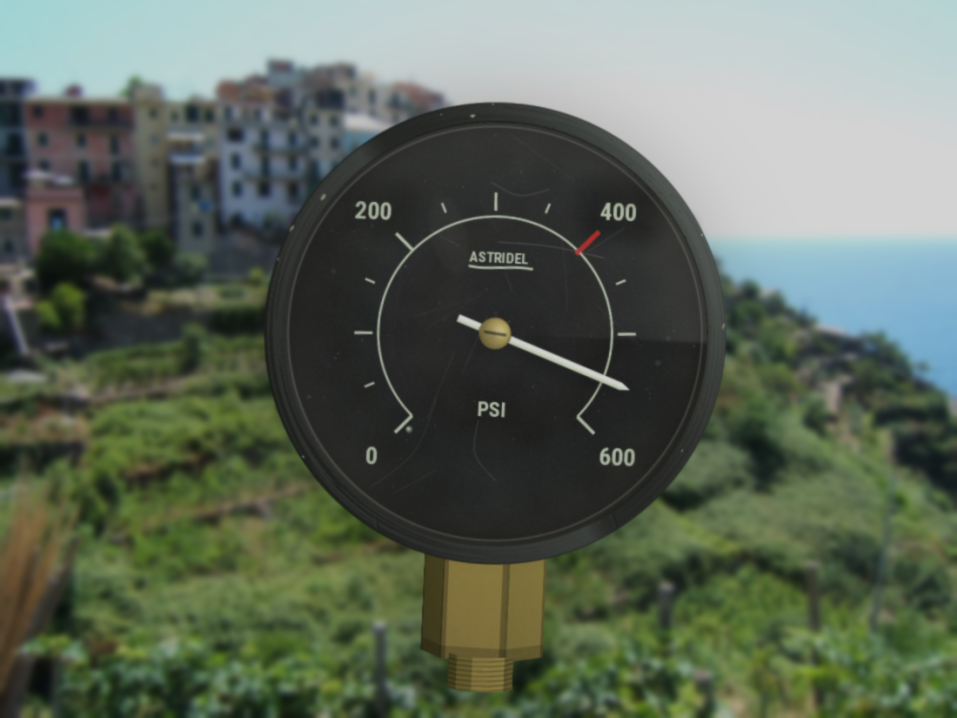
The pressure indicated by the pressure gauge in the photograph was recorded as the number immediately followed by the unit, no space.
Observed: 550psi
